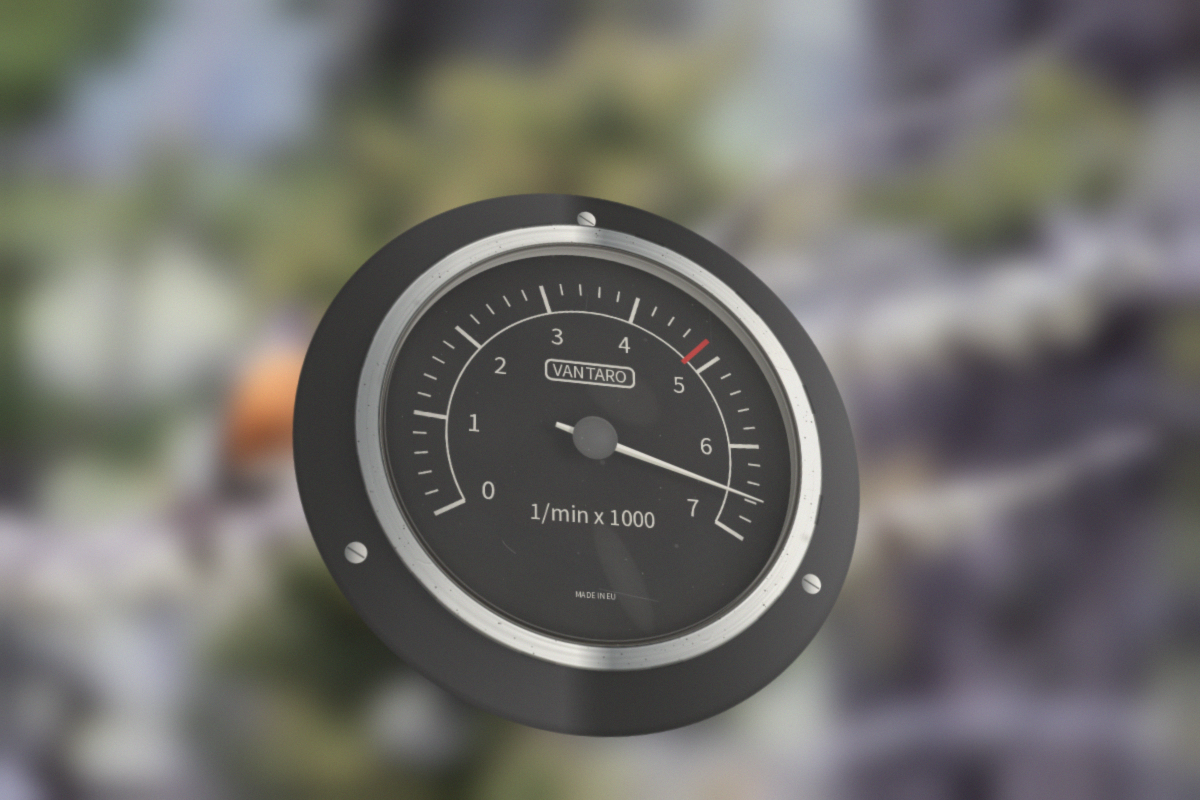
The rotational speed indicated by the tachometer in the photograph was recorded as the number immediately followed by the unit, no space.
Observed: 6600rpm
